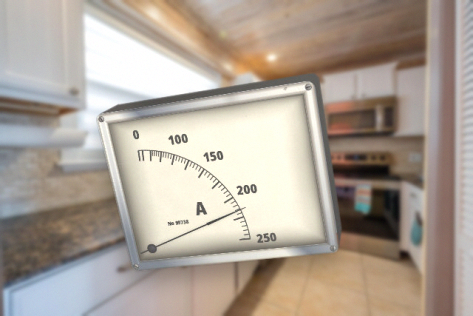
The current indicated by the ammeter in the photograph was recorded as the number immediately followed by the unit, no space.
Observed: 215A
